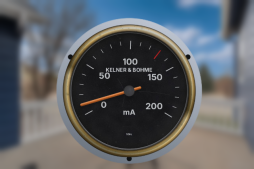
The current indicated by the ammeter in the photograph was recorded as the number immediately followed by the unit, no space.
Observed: 10mA
